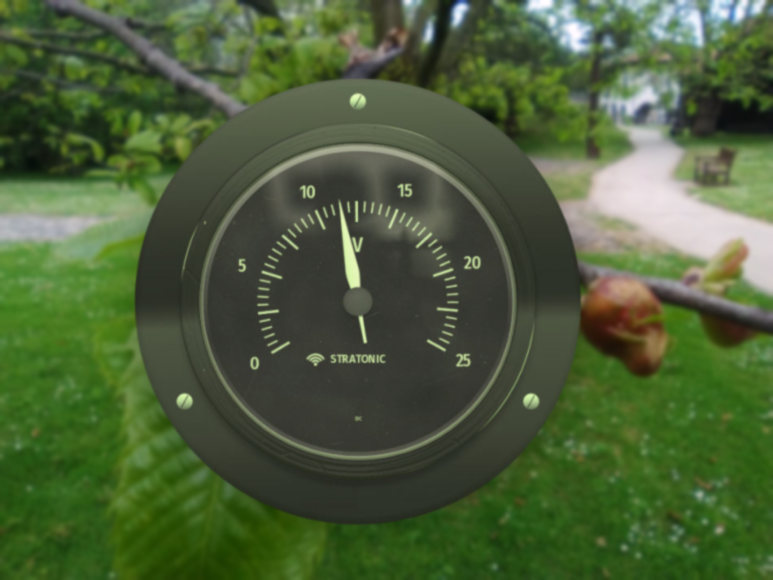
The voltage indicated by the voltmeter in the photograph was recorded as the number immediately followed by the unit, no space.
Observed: 11.5V
